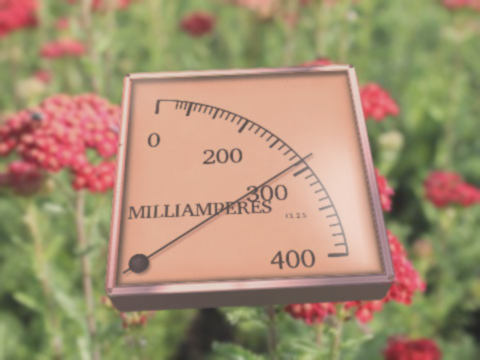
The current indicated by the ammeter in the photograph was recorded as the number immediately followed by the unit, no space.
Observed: 290mA
